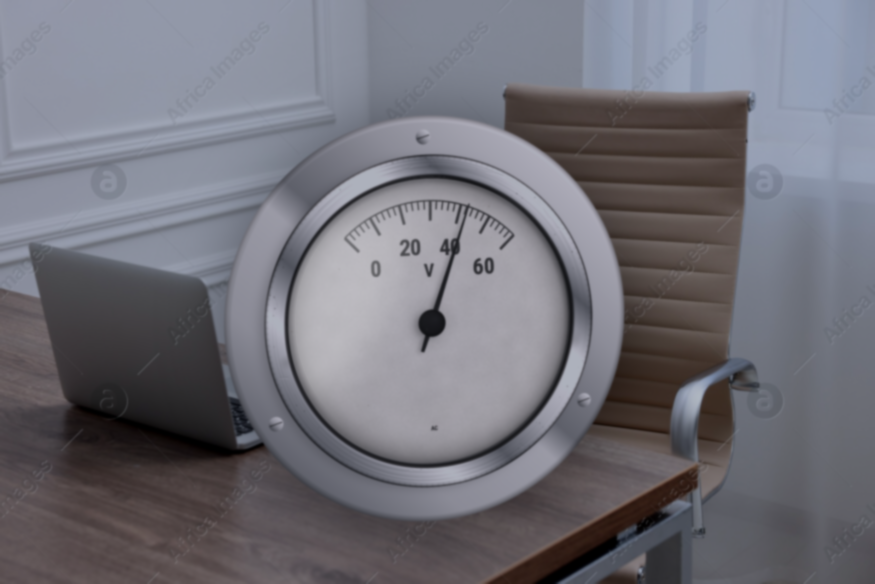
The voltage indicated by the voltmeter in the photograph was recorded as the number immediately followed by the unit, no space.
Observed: 42V
